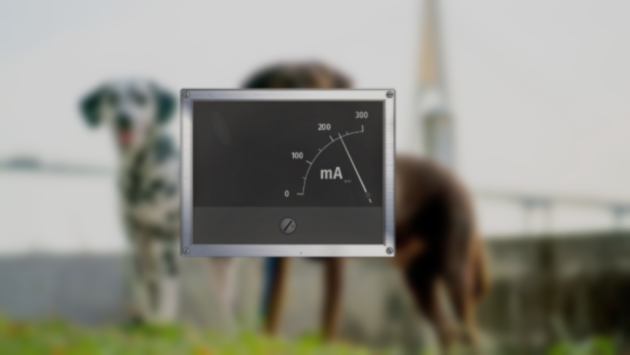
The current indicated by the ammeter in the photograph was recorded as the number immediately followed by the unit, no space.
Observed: 225mA
